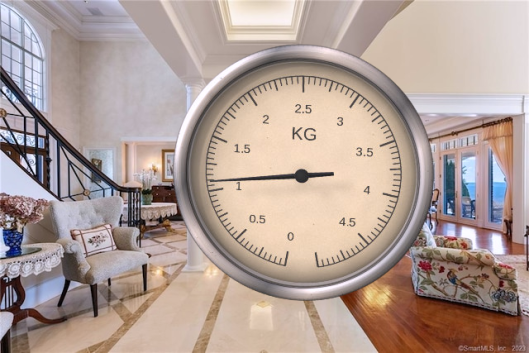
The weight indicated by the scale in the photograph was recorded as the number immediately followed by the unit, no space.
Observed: 1.1kg
